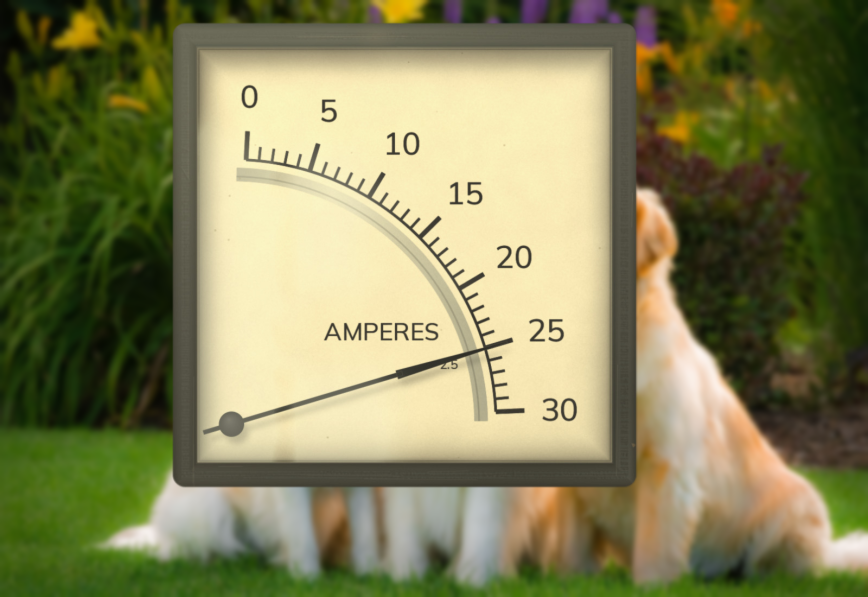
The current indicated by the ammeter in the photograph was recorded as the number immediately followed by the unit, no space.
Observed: 25A
